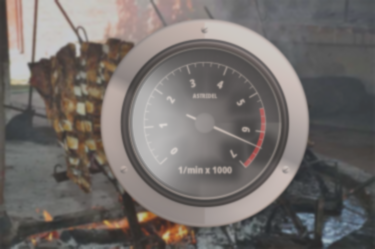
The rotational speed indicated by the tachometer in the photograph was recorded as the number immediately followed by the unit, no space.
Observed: 6400rpm
